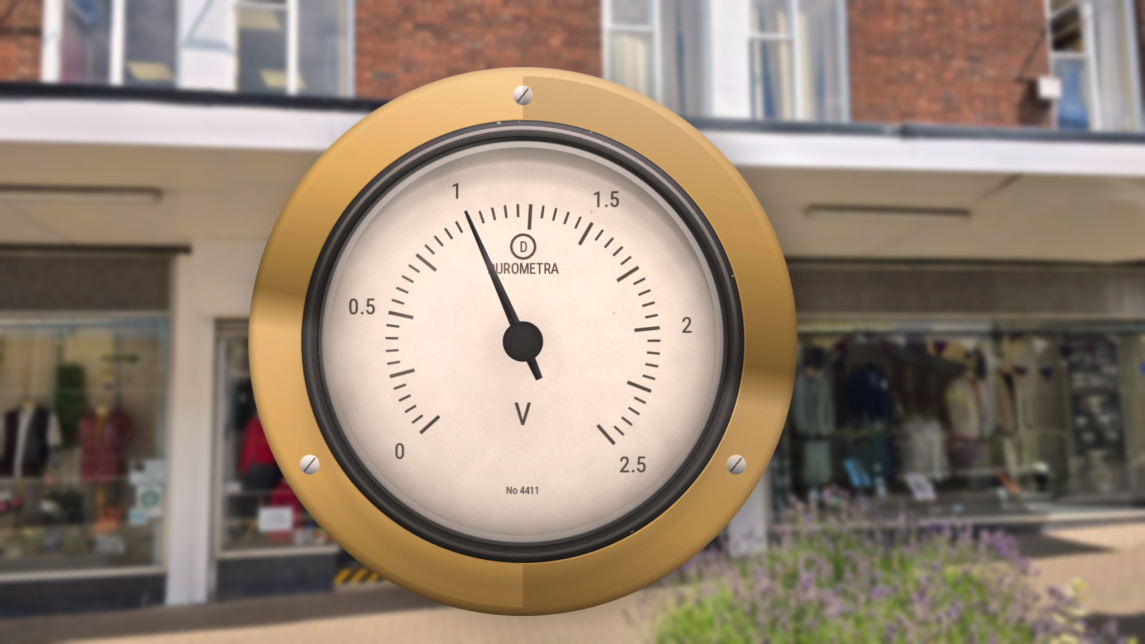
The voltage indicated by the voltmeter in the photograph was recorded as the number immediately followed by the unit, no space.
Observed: 1V
